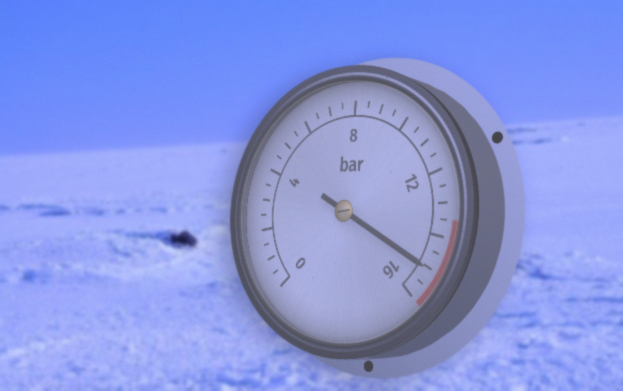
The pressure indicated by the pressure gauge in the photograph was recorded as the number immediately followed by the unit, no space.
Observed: 15bar
